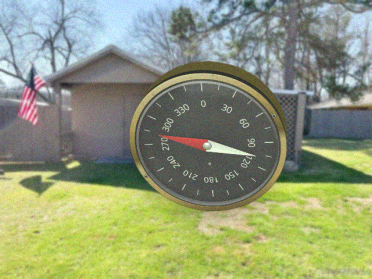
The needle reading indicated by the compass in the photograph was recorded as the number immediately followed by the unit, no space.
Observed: 285°
